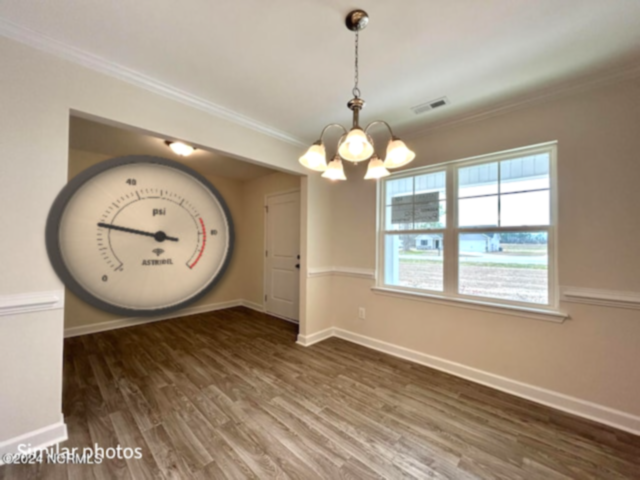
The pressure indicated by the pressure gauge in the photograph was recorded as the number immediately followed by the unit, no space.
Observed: 20psi
